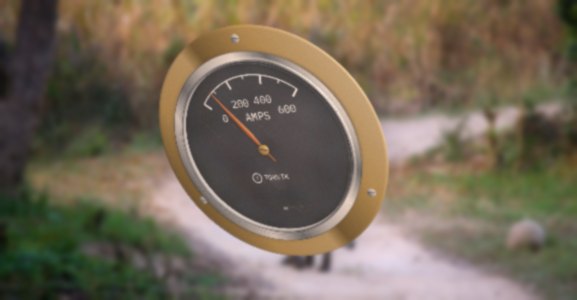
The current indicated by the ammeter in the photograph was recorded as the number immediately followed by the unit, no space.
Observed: 100A
